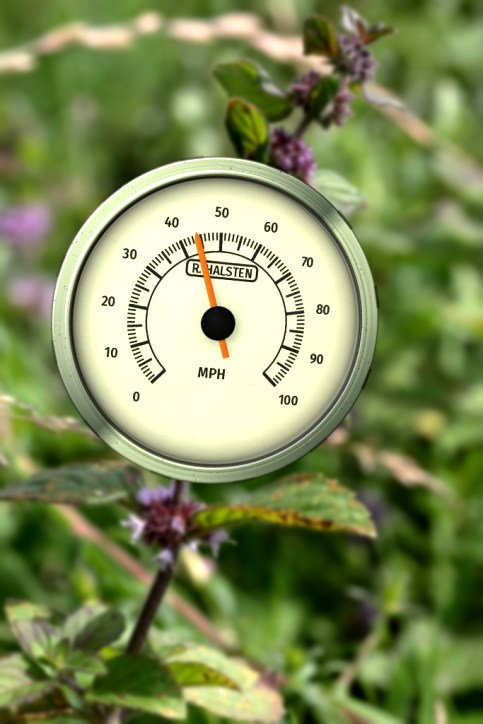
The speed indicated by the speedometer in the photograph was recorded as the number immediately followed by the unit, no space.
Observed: 44mph
